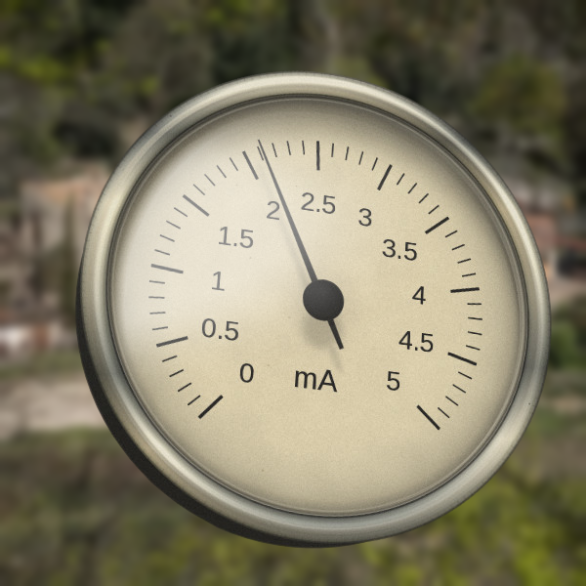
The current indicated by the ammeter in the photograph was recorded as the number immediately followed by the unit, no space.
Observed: 2.1mA
